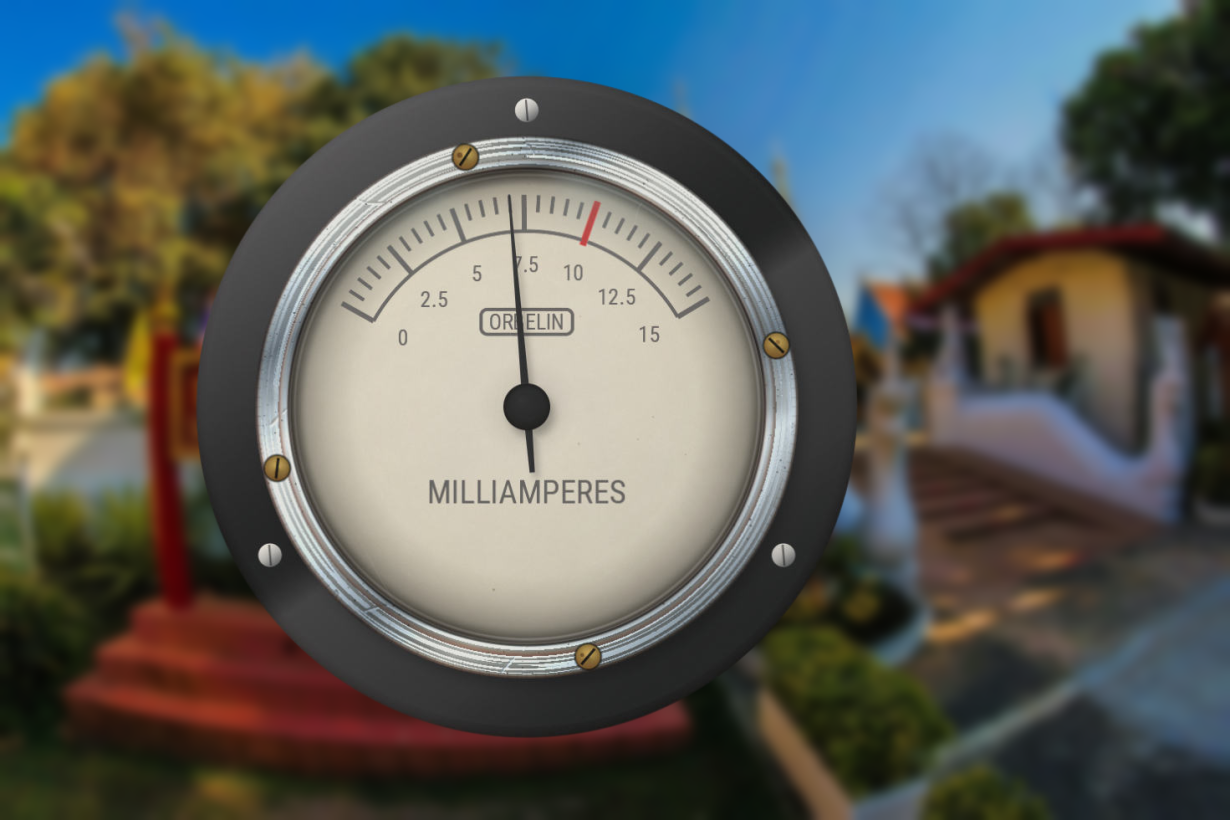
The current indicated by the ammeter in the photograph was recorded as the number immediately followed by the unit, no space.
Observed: 7mA
